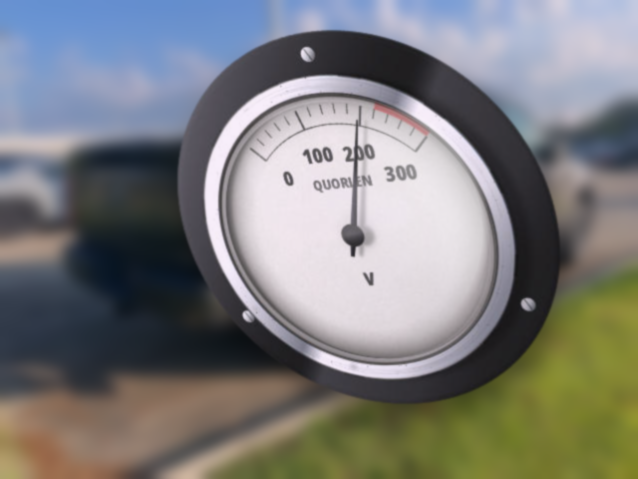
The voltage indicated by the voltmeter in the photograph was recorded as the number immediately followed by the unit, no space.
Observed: 200V
